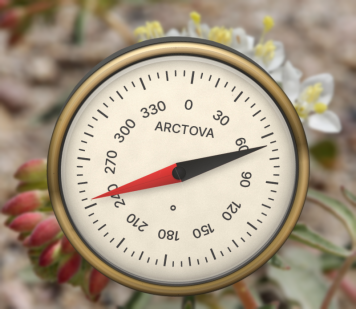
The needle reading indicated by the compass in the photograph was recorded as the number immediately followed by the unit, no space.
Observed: 245°
